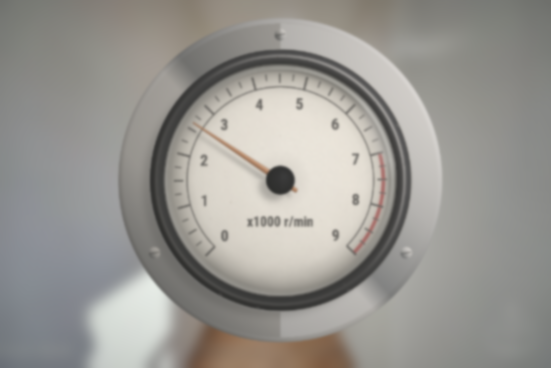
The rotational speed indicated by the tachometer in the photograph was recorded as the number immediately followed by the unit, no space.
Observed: 2625rpm
